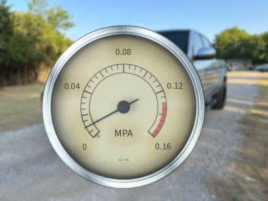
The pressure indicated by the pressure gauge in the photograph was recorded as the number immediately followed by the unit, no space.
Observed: 0.01MPa
